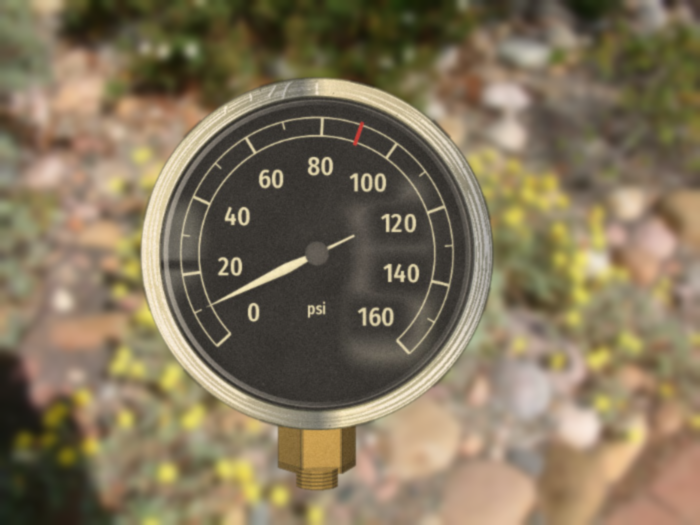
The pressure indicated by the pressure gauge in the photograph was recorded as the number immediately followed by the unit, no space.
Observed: 10psi
